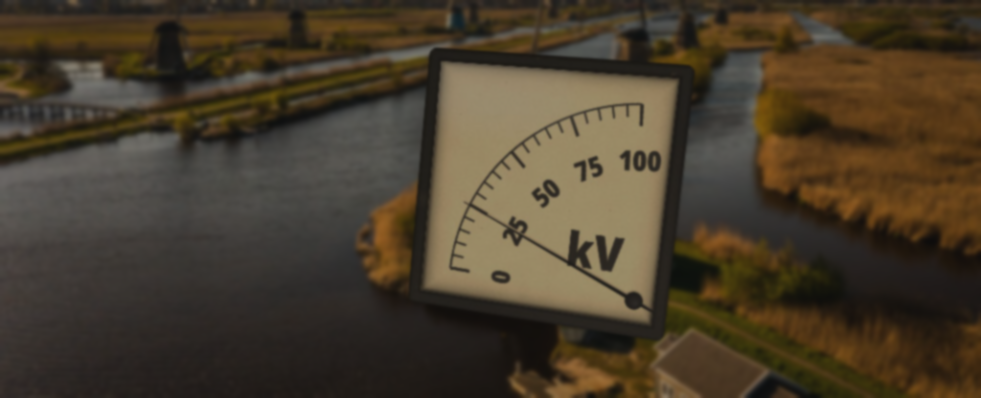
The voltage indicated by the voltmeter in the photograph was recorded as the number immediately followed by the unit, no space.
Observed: 25kV
